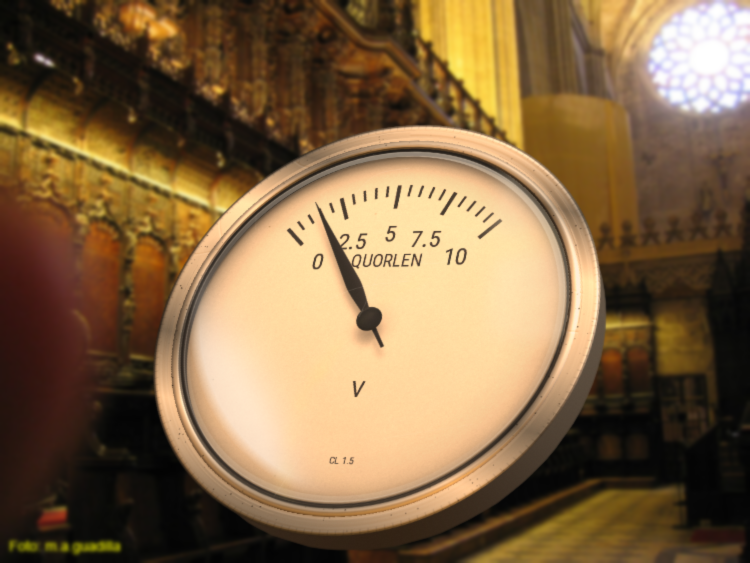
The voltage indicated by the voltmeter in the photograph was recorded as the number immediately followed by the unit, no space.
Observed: 1.5V
